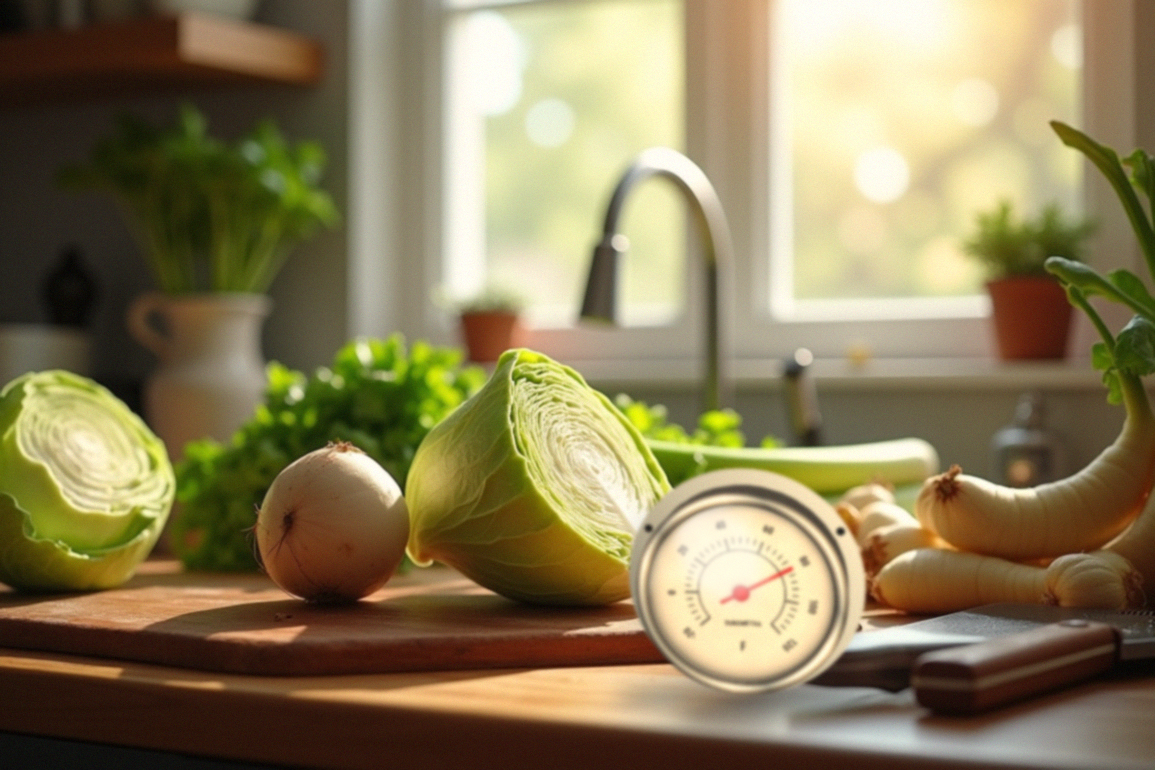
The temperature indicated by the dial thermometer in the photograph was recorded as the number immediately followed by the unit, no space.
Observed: 80°F
